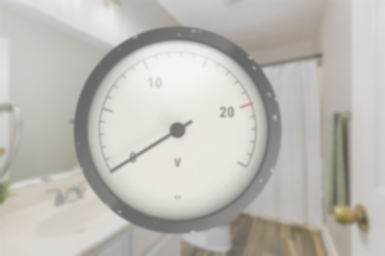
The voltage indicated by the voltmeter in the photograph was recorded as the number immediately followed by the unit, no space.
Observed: 0V
